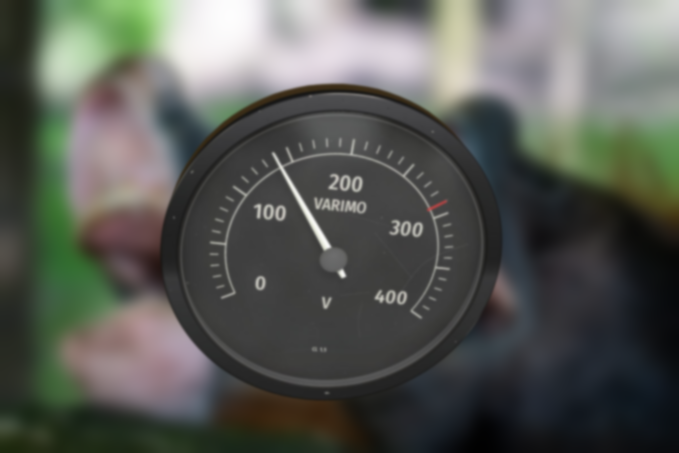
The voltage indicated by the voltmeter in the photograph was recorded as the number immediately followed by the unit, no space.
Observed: 140V
